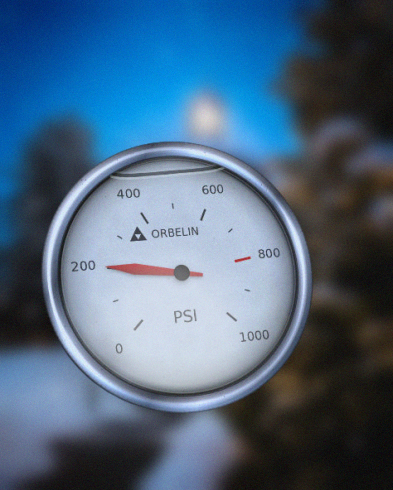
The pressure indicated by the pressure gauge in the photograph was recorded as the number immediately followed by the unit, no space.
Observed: 200psi
